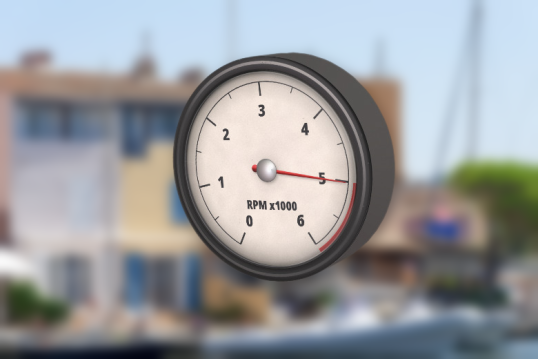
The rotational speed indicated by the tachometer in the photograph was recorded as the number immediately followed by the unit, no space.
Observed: 5000rpm
